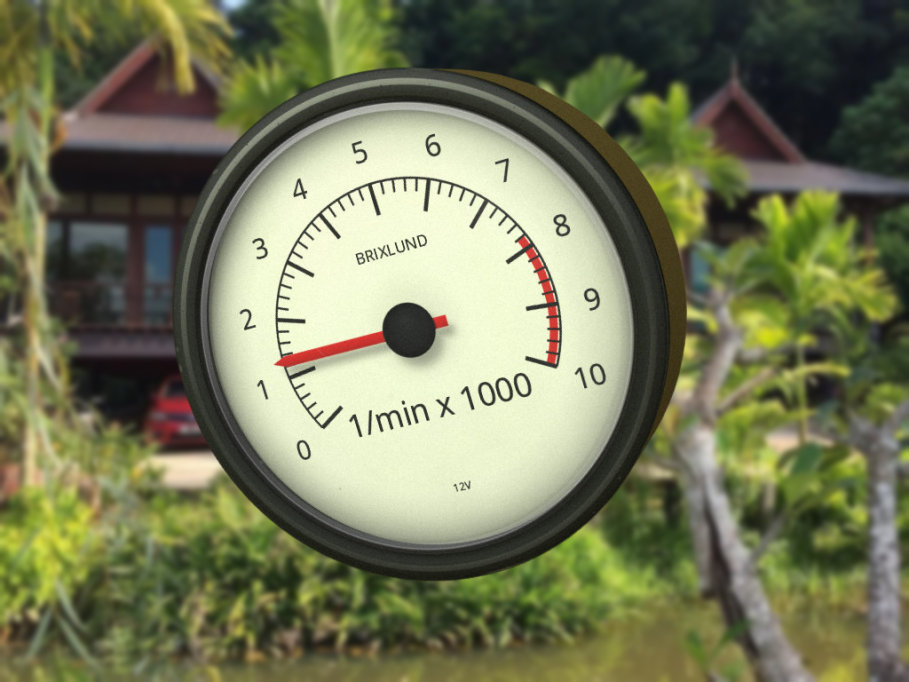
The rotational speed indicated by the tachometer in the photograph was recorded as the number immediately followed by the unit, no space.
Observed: 1300rpm
